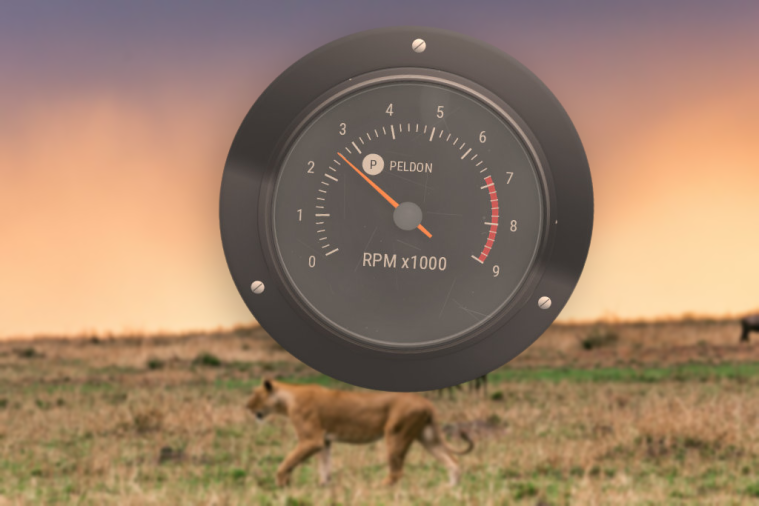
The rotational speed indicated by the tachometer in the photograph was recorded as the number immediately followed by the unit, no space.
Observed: 2600rpm
